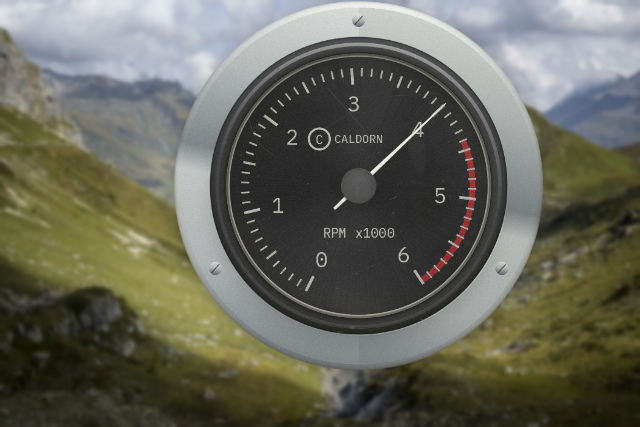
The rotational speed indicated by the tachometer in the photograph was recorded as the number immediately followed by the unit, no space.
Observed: 4000rpm
